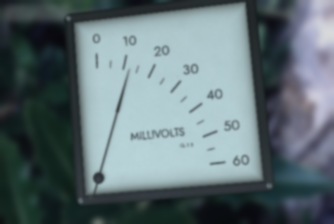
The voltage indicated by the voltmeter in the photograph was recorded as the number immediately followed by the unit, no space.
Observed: 12.5mV
